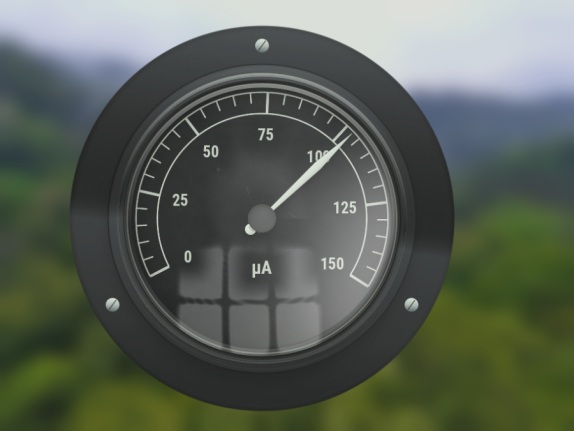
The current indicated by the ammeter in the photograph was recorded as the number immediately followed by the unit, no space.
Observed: 102.5µA
